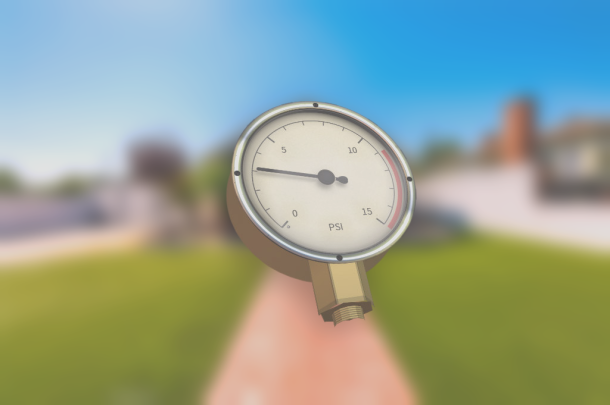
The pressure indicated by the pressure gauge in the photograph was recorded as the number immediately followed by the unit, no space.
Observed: 3psi
